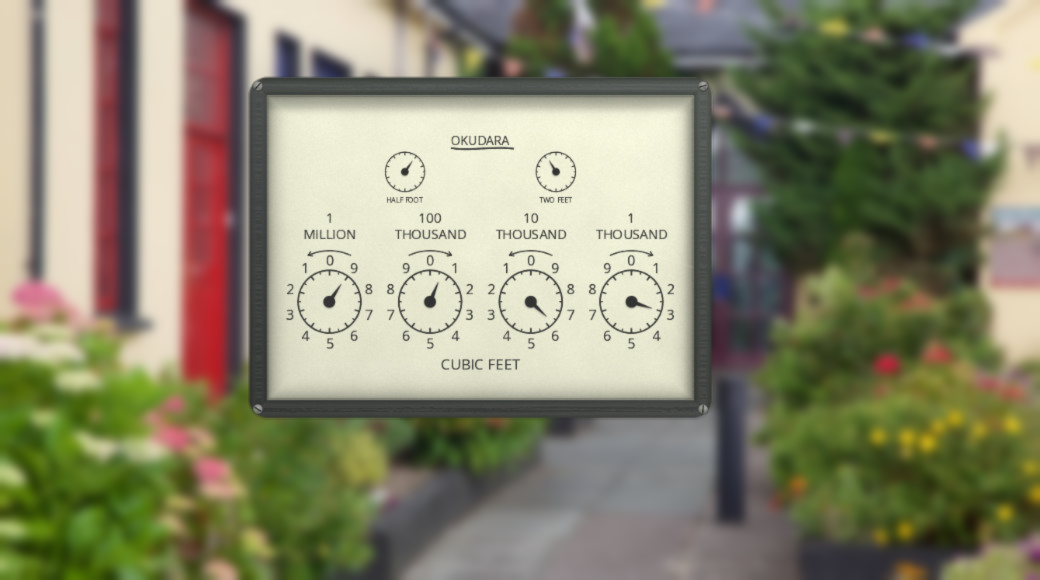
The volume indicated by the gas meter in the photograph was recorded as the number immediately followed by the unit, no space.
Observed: 906300ft³
